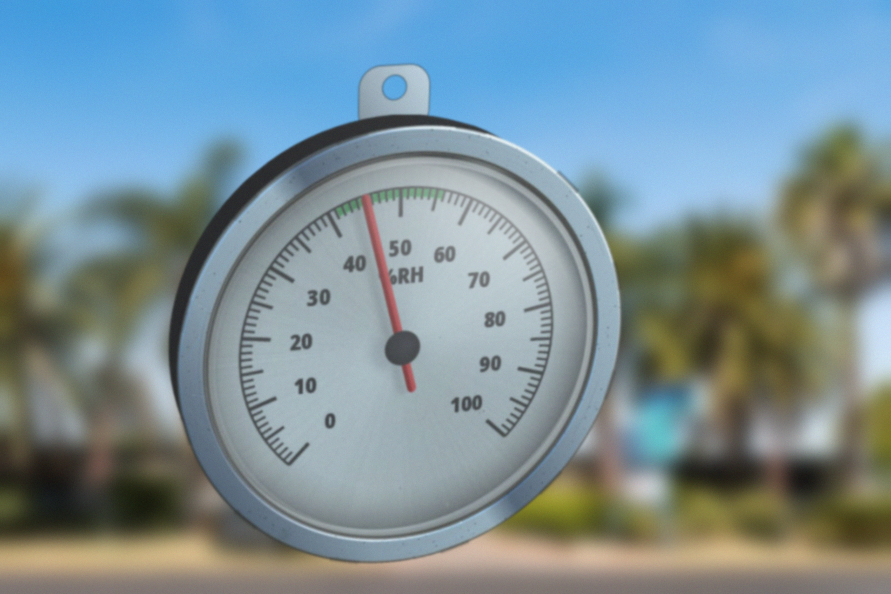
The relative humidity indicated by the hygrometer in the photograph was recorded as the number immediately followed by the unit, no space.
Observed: 45%
